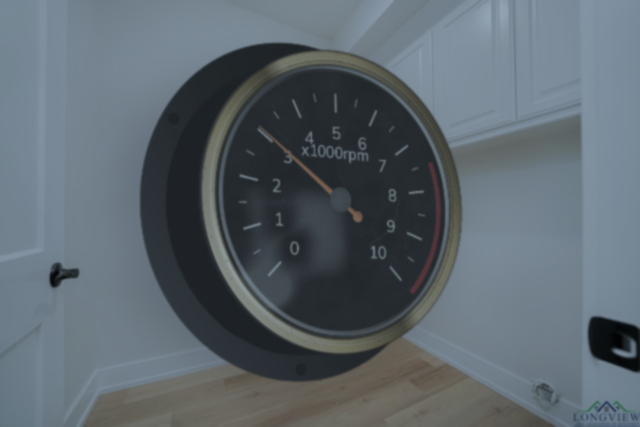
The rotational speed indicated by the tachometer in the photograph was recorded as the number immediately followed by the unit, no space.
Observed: 3000rpm
